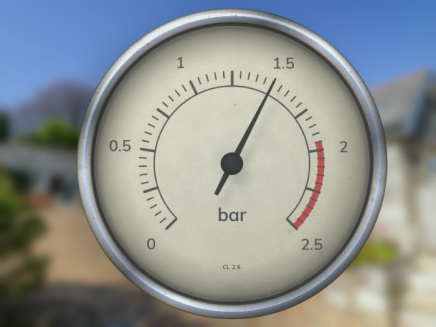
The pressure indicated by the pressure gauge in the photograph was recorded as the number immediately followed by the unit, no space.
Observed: 1.5bar
